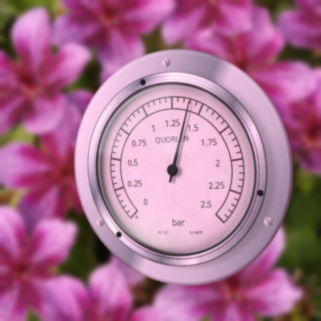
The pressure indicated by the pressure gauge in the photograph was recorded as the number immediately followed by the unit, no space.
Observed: 1.4bar
